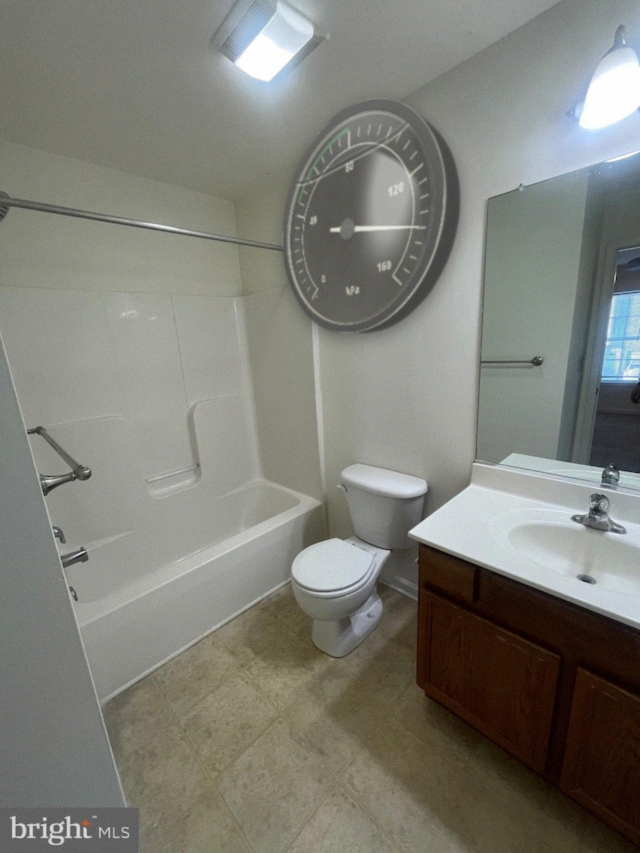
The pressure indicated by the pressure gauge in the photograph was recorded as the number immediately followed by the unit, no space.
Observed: 140kPa
